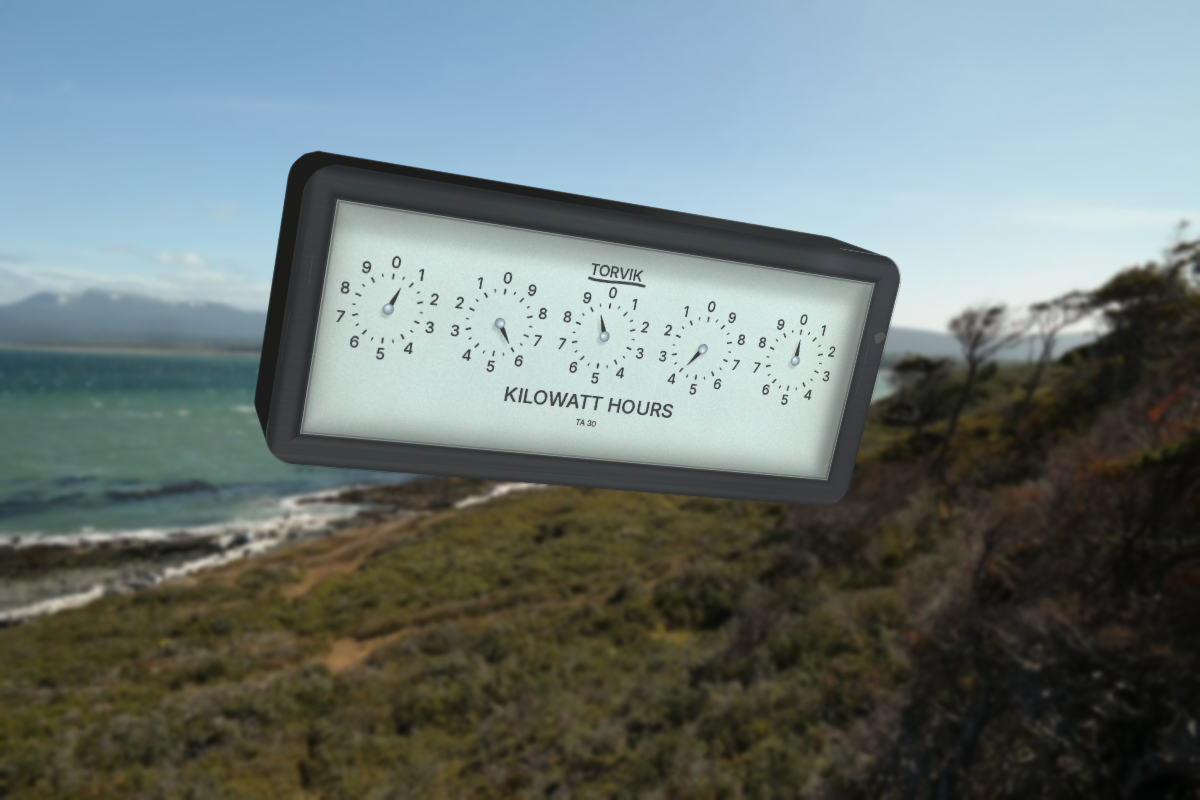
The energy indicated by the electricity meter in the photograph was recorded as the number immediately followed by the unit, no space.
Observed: 5940kWh
